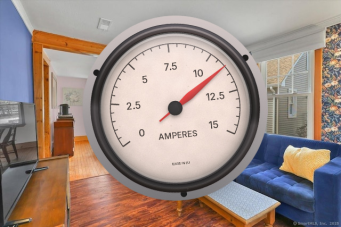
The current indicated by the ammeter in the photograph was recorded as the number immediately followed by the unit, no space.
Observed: 11A
